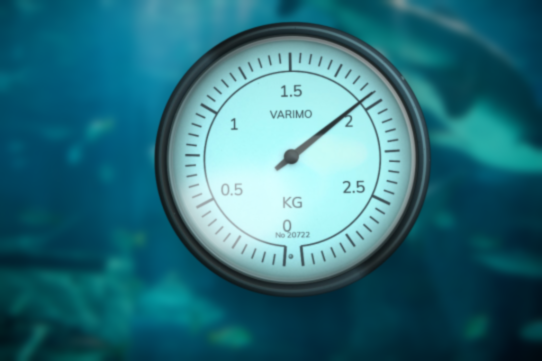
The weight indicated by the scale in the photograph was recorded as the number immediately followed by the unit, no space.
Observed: 1.95kg
